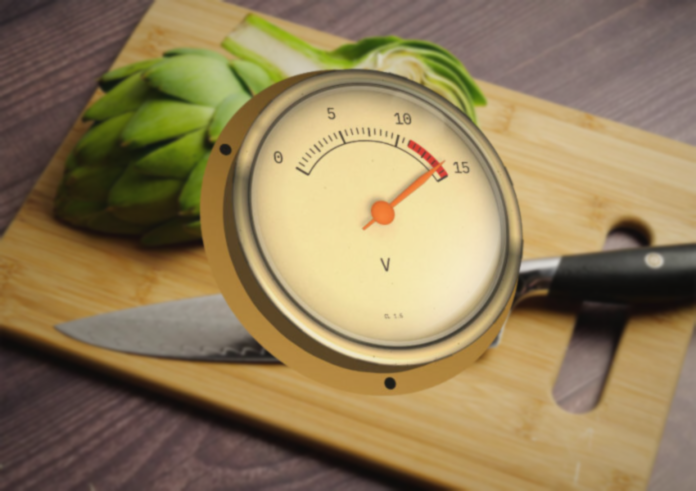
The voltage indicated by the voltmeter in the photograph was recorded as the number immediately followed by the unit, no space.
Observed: 14V
